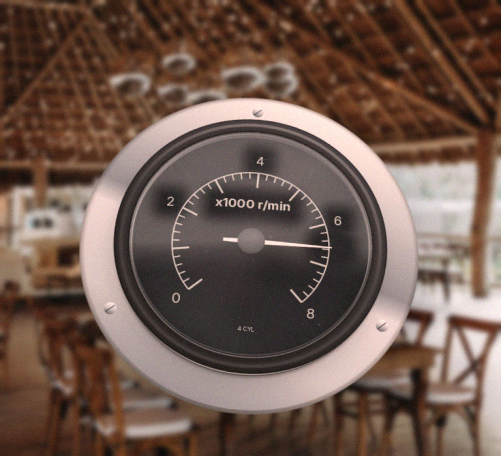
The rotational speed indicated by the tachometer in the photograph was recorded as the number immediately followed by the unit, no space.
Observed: 6600rpm
